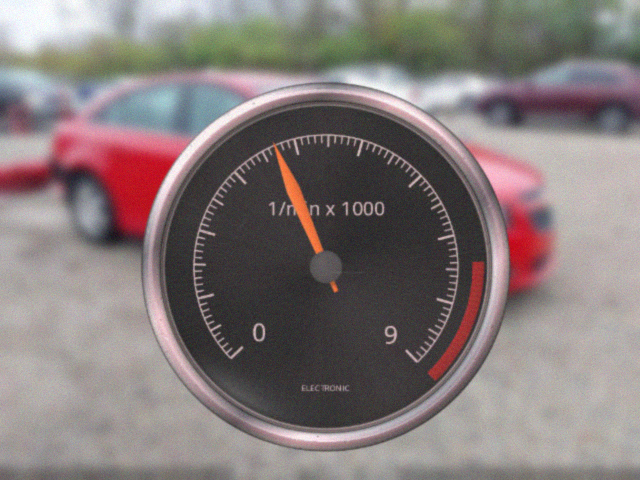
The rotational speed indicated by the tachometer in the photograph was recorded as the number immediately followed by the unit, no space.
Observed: 3700rpm
